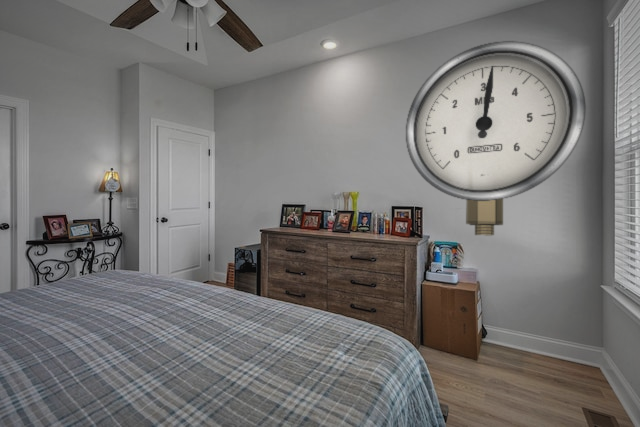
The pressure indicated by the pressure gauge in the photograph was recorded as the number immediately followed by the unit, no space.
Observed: 3.2MPa
